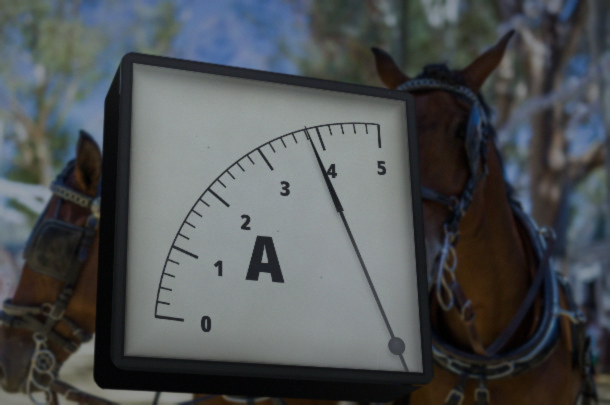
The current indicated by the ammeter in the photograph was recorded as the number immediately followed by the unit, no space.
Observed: 3.8A
